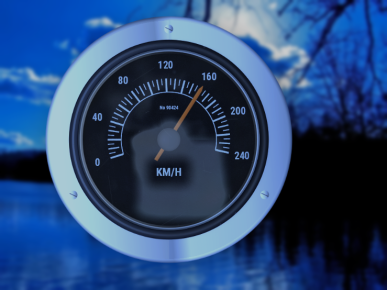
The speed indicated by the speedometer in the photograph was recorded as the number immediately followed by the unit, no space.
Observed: 160km/h
